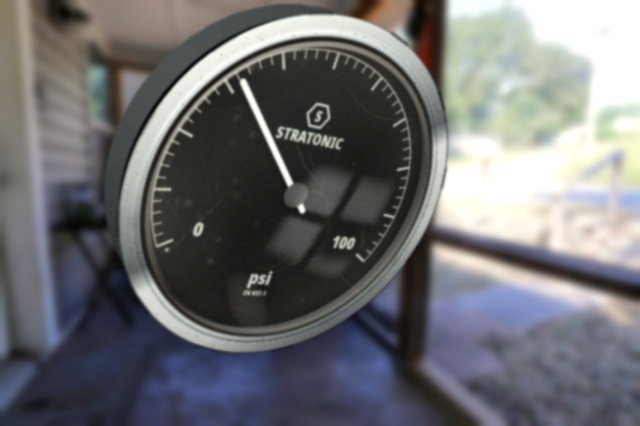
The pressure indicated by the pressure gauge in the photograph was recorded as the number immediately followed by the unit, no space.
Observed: 32psi
